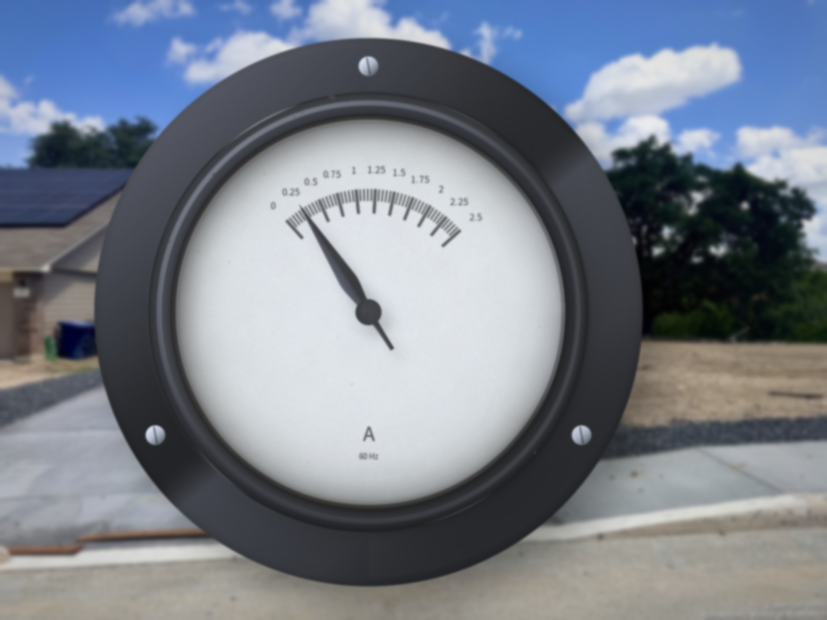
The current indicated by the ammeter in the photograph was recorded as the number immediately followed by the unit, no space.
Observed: 0.25A
